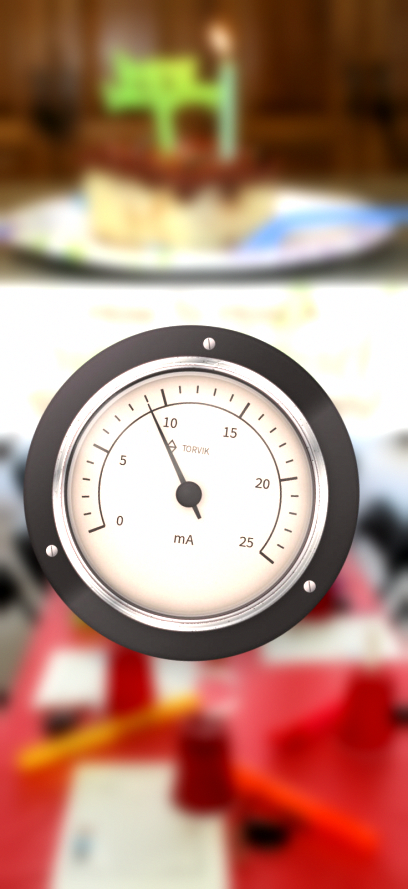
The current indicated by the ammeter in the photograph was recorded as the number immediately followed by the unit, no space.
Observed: 9mA
